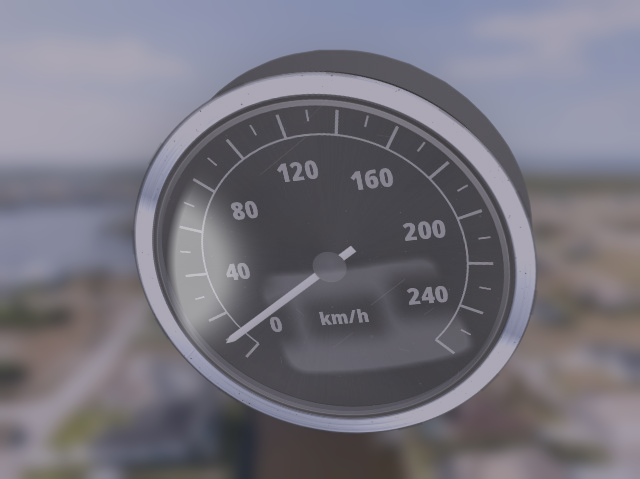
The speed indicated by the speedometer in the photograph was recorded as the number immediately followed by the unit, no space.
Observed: 10km/h
